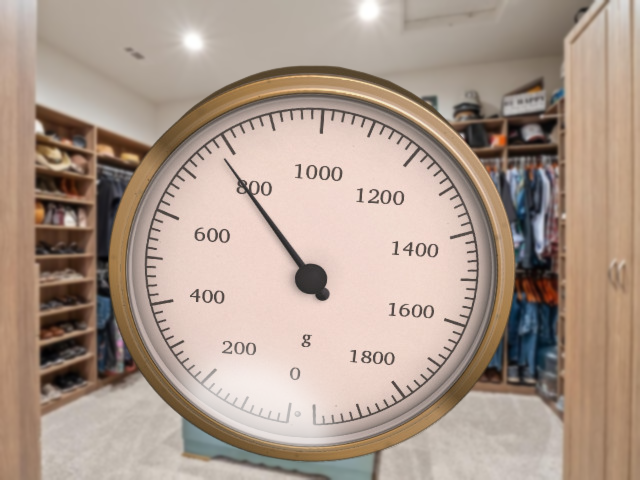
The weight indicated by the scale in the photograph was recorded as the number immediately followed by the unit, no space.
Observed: 780g
